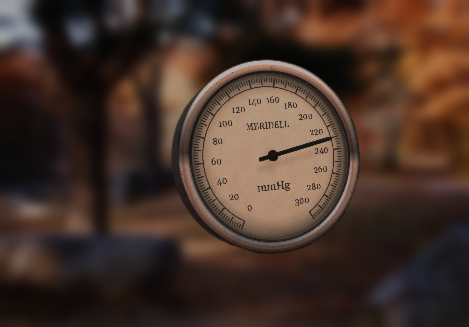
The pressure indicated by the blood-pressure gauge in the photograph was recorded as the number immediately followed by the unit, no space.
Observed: 230mmHg
